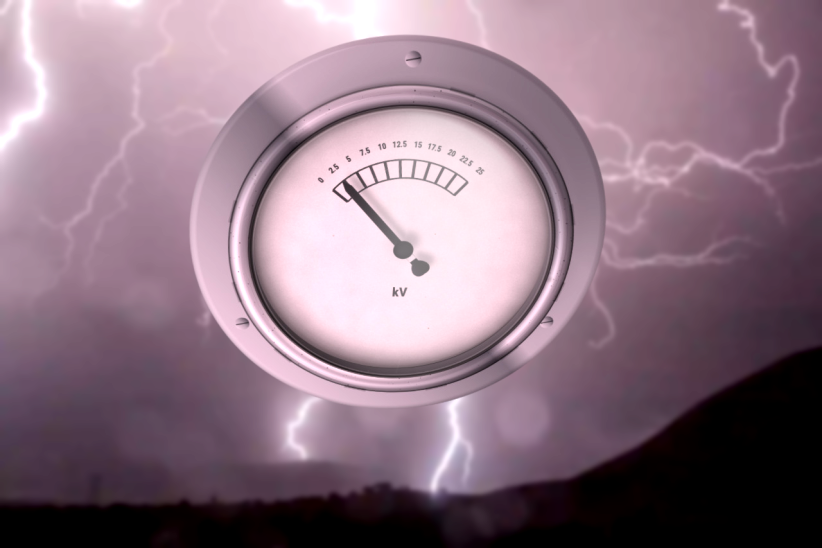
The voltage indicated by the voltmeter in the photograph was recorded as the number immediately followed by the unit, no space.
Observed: 2.5kV
